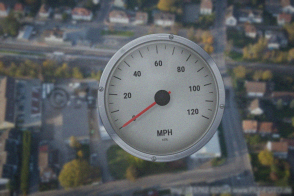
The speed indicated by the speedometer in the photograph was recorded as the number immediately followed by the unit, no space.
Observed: 0mph
